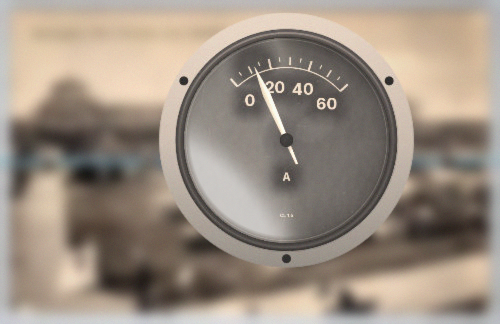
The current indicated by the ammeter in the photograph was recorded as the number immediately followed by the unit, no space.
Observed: 12.5A
